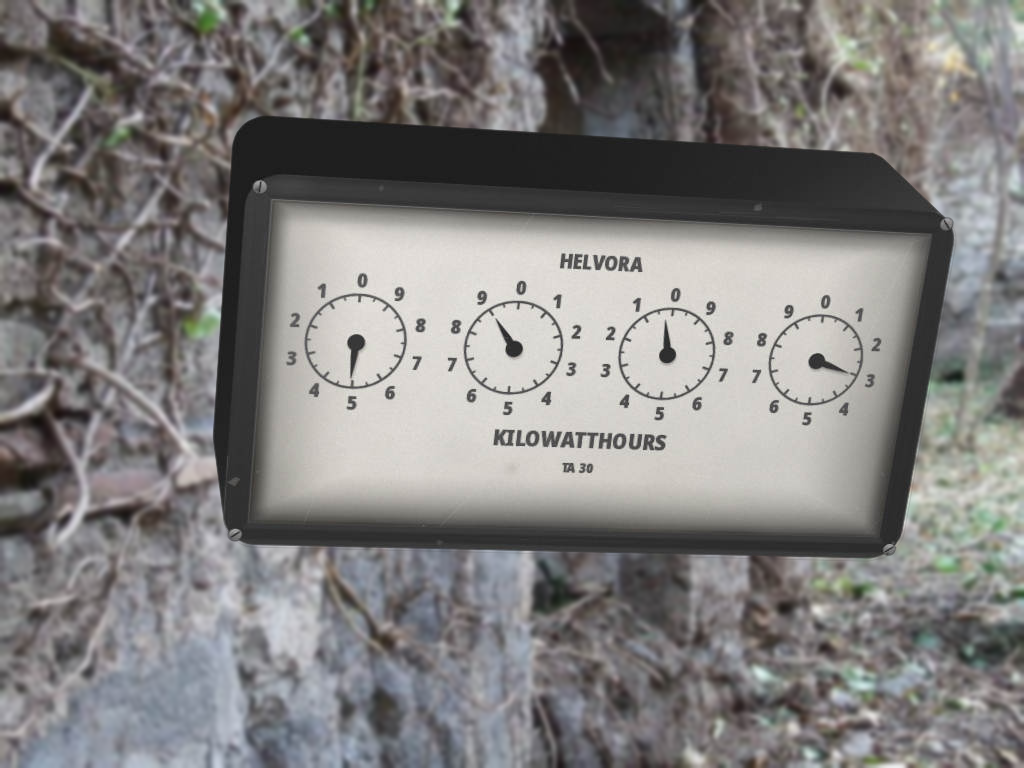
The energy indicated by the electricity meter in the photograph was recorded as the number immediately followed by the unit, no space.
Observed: 4903kWh
